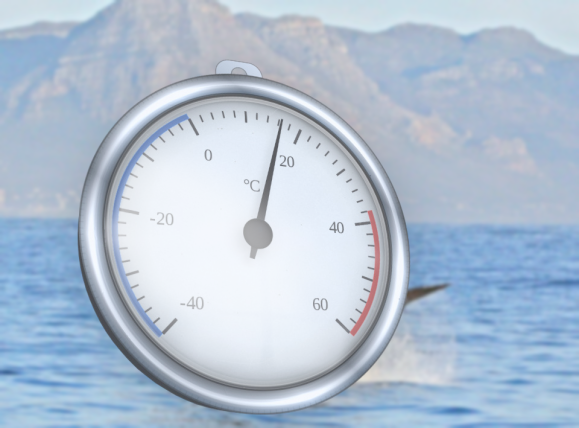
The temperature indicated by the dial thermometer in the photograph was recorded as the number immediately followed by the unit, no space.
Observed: 16°C
